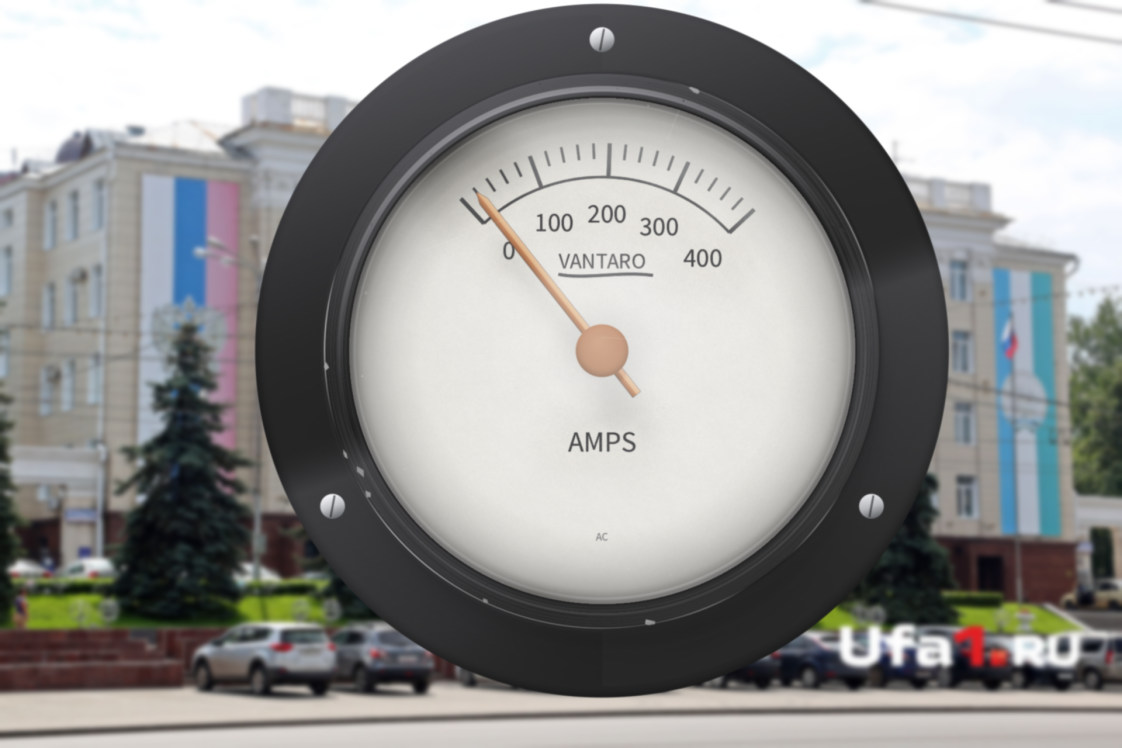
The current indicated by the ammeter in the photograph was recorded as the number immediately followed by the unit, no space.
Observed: 20A
